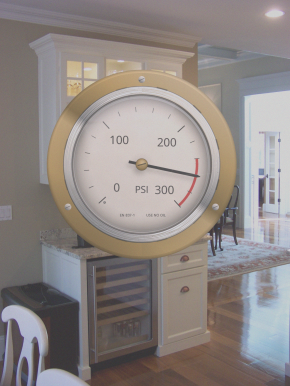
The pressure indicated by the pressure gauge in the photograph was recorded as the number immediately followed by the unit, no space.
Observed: 260psi
